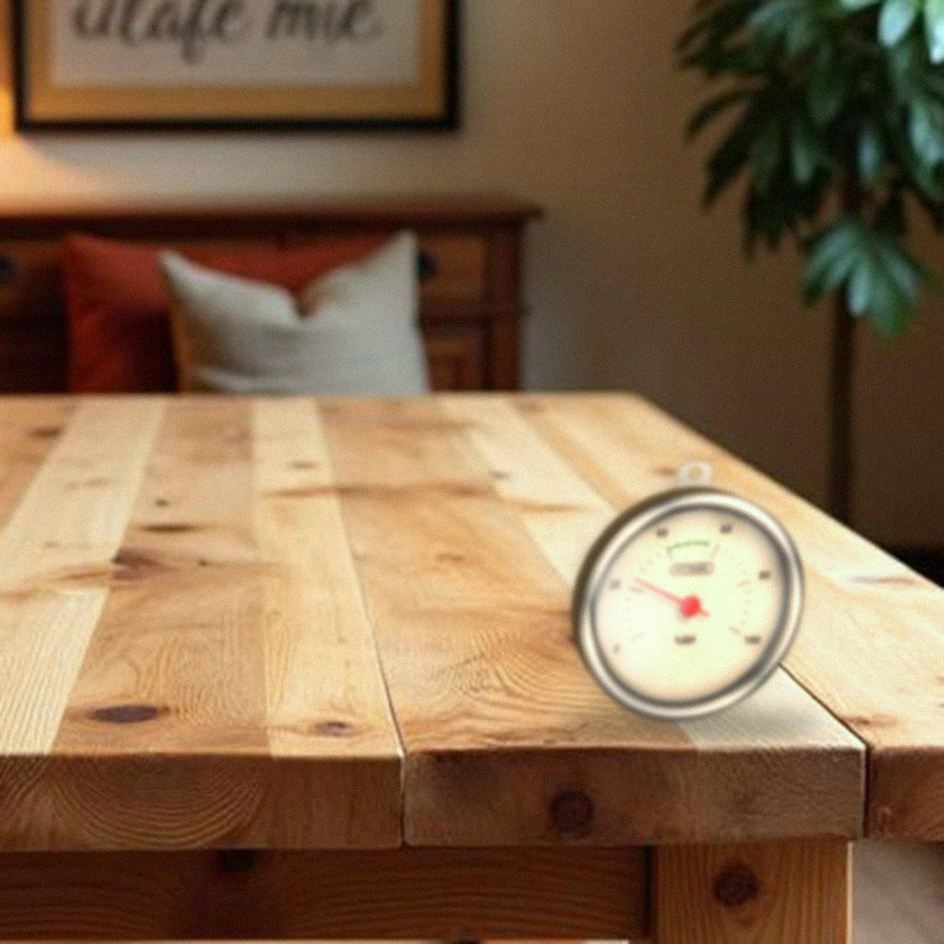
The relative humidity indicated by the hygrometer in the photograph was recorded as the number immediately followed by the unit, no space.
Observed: 24%
